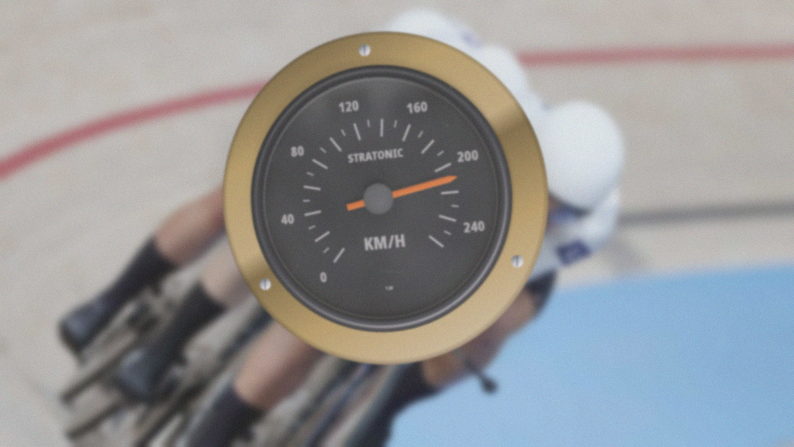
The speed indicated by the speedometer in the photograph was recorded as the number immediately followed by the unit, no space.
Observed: 210km/h
